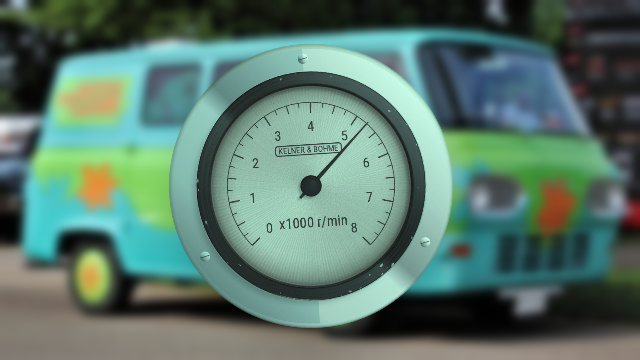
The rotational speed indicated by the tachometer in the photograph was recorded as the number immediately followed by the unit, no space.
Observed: 5250rpm
